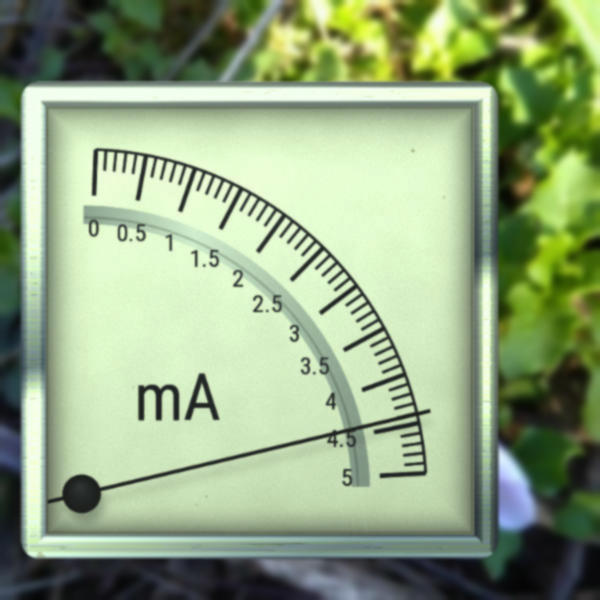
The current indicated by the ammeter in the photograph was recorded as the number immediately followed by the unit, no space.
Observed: 4.4mA
